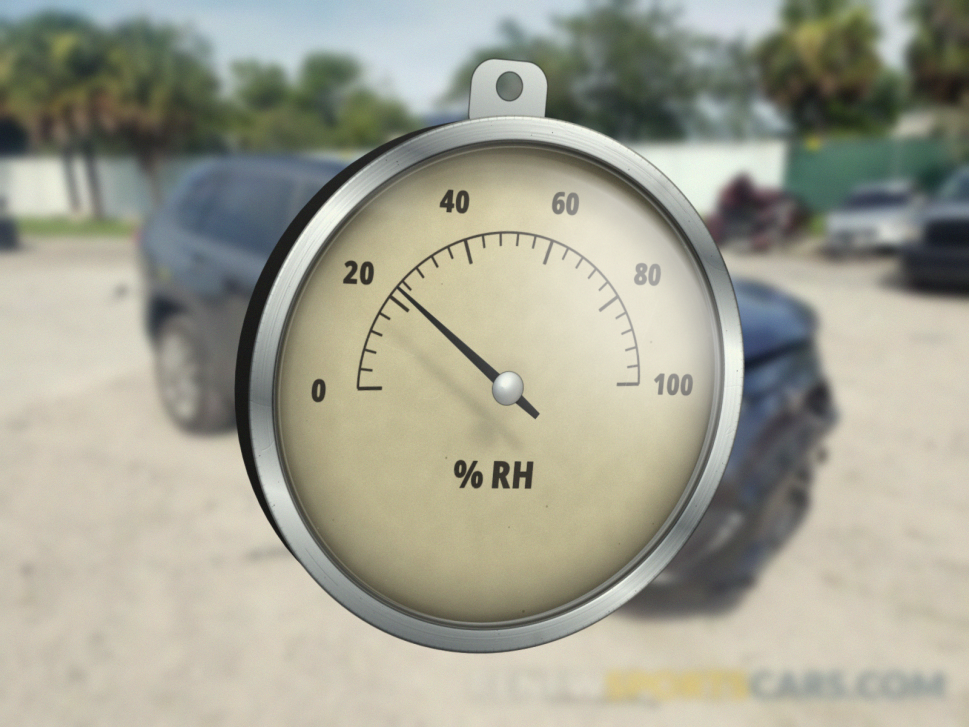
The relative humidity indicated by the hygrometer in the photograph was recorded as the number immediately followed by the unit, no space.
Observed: 22%
